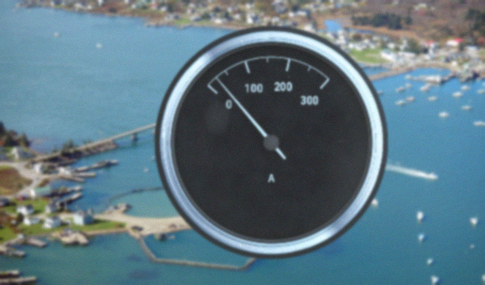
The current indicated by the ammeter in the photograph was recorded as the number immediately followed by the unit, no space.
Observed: 25A
